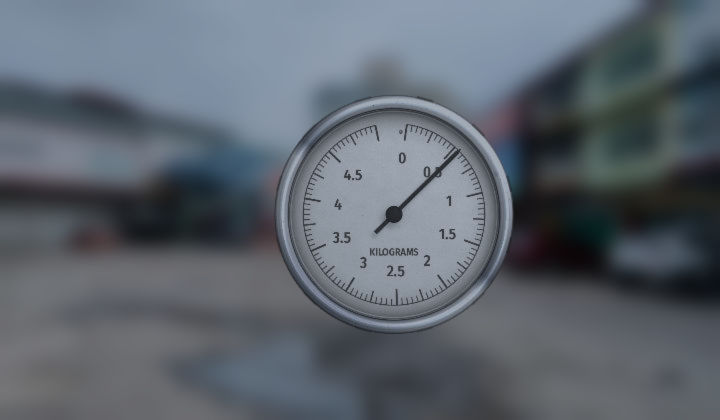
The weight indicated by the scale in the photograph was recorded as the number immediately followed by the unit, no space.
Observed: 0.55kg
